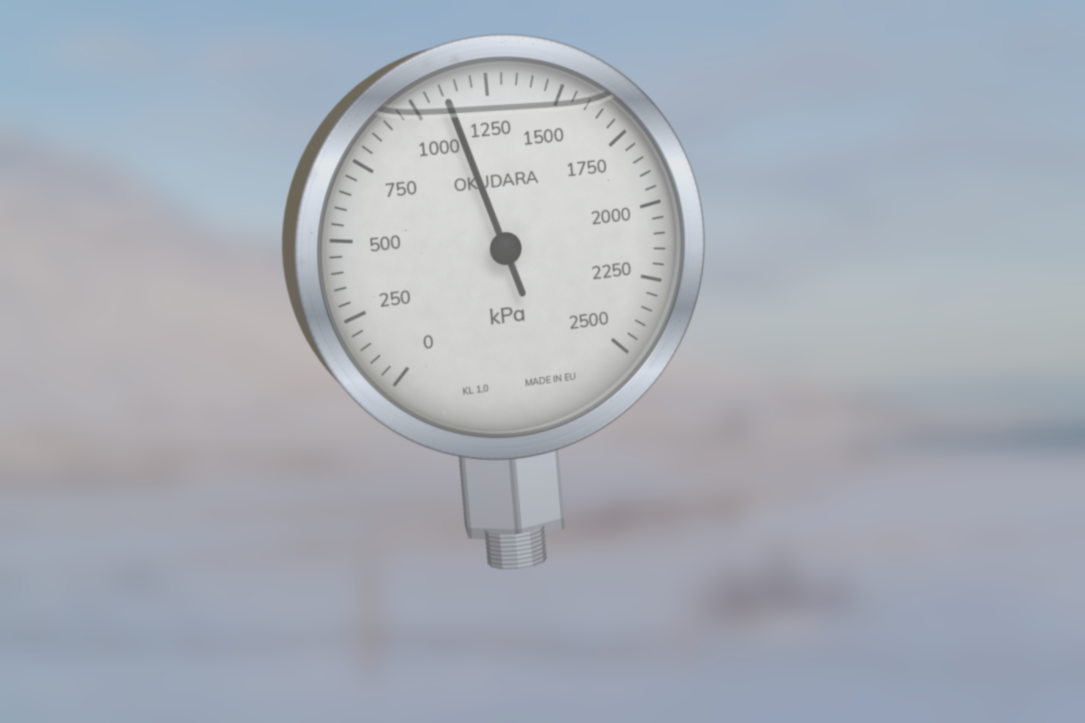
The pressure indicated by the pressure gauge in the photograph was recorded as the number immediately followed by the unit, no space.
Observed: 1100kPa
